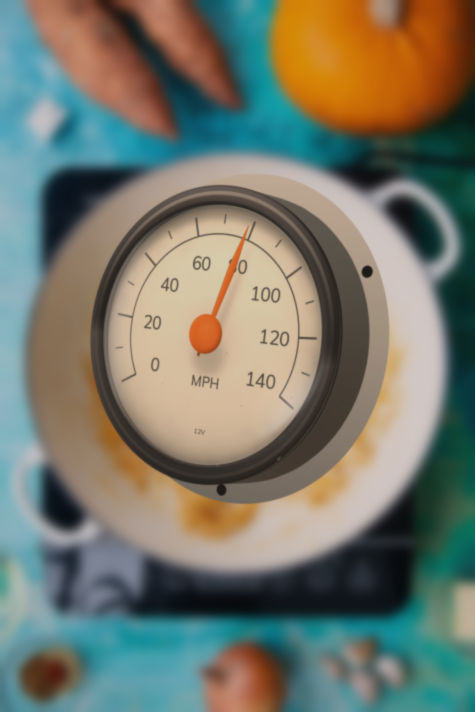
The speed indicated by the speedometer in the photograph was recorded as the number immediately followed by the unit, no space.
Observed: 80mph
